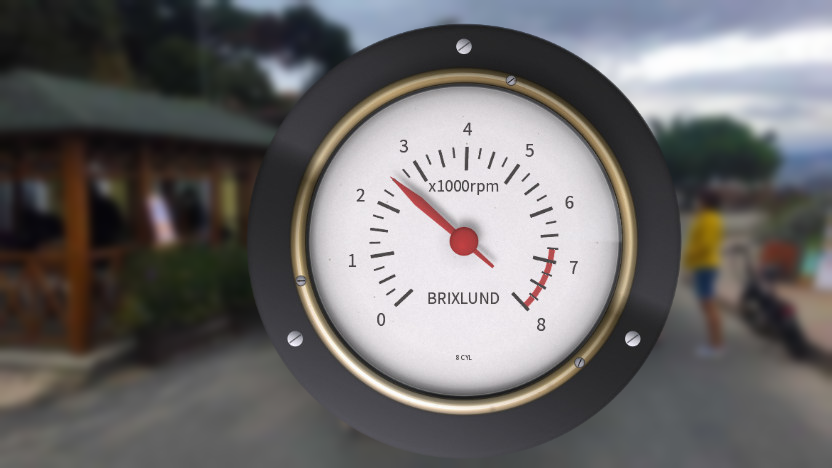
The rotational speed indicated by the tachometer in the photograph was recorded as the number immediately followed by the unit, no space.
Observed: 2500rpm
